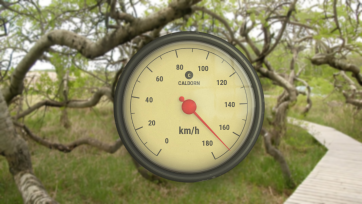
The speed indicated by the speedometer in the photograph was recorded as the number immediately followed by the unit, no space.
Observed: 170km/h
